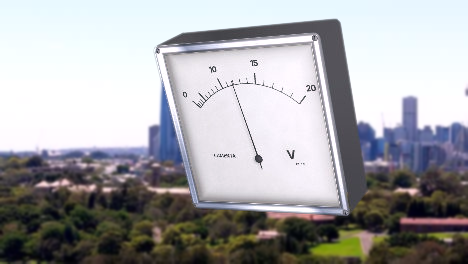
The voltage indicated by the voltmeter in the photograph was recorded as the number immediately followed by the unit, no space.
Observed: 12V
